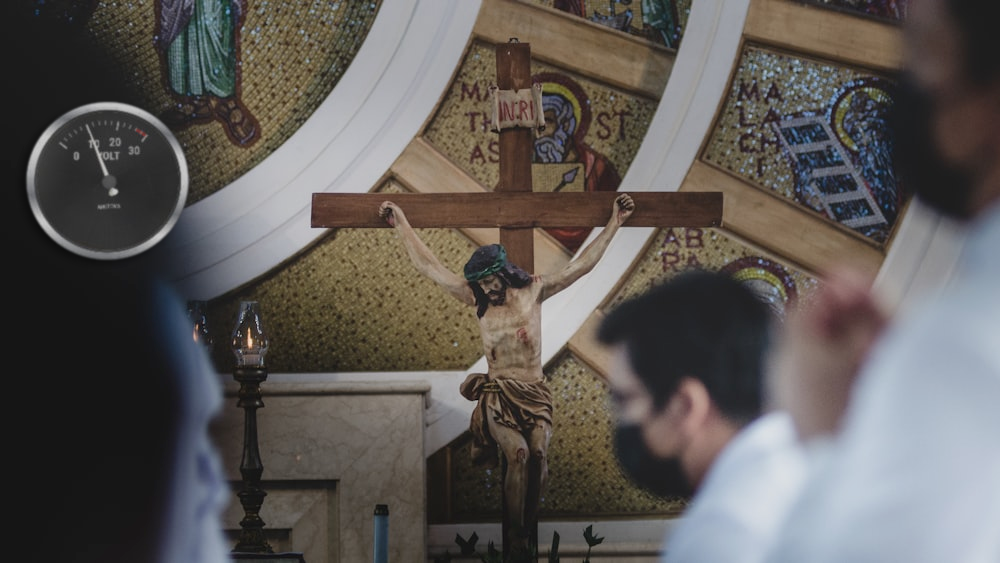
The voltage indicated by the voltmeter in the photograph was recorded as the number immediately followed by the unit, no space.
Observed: 10V
